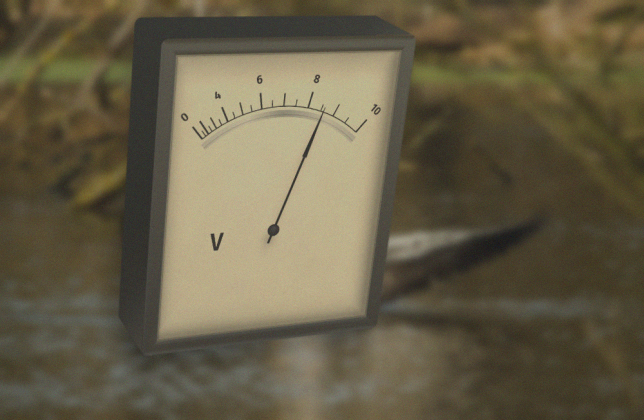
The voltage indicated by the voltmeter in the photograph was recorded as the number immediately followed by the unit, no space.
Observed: 8.5V
